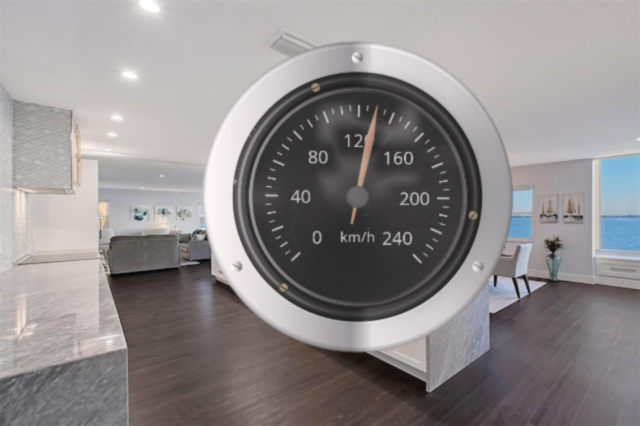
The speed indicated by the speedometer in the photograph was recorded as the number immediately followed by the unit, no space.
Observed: 130km/h
